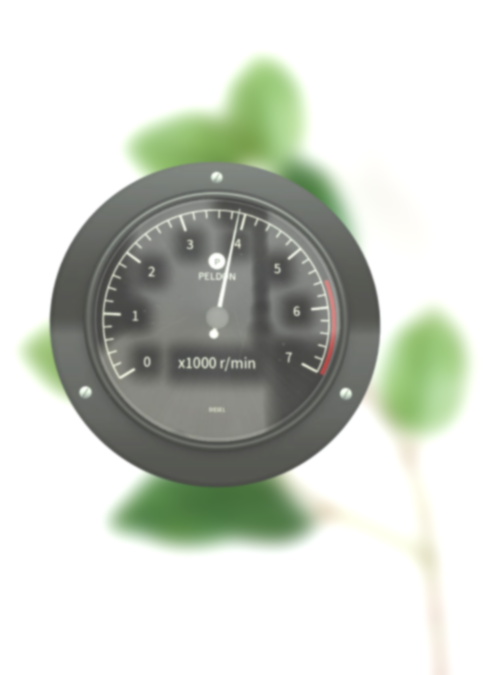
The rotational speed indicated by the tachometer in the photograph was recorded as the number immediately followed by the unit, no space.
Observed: 3900rpm
